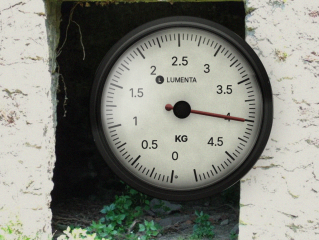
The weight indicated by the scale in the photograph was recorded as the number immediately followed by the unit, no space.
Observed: 4kg
